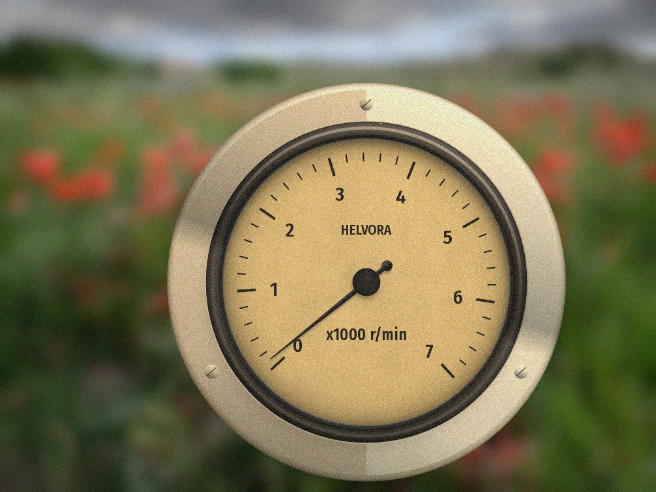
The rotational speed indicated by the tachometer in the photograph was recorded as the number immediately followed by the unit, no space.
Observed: 100rpm
